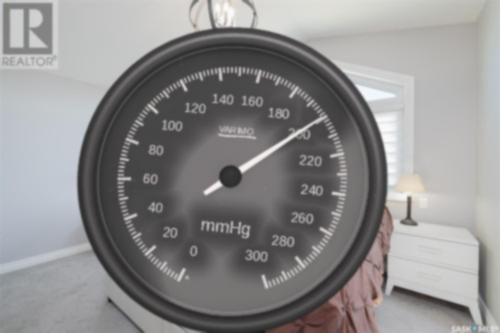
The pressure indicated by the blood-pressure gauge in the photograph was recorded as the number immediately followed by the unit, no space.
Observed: 200mmHg
